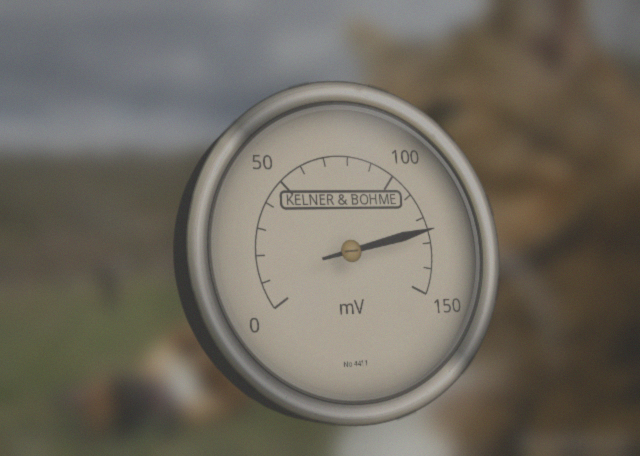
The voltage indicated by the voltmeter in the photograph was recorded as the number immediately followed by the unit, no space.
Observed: 125mV
